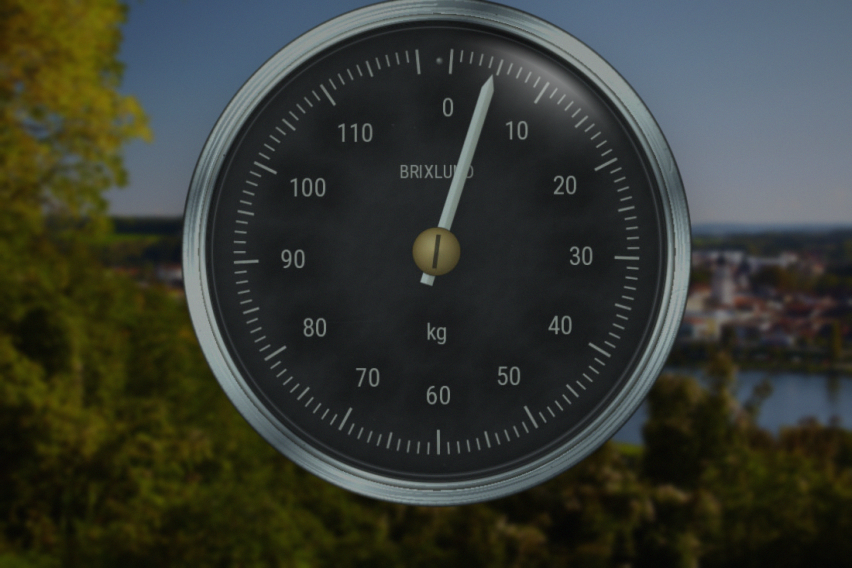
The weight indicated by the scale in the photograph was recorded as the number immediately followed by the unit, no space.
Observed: 4.5kg
